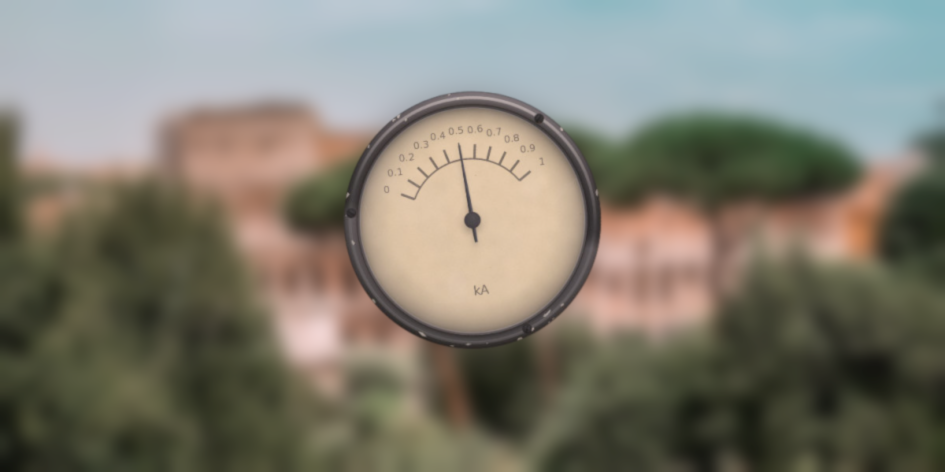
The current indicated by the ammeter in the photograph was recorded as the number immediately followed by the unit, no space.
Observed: 0.5kA
